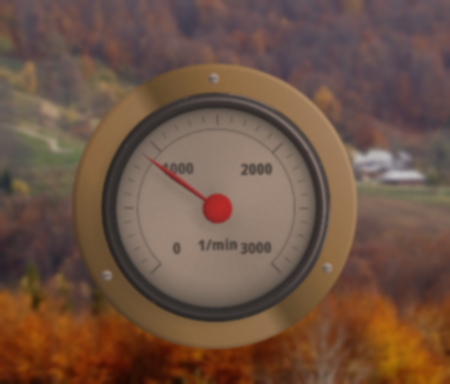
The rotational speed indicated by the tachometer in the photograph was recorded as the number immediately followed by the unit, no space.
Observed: 900rpm
